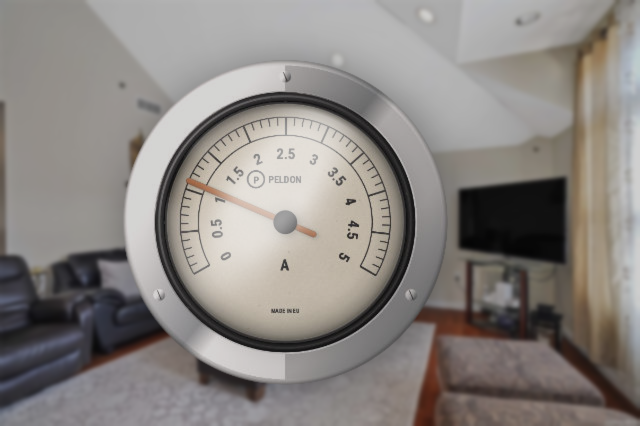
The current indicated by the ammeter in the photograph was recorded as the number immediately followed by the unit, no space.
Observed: 1.1A
